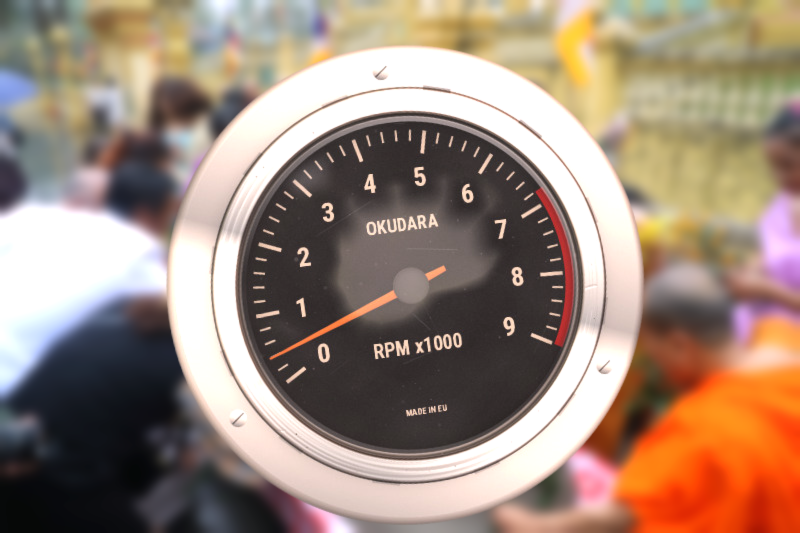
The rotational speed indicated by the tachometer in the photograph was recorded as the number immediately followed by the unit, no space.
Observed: 400rpm
